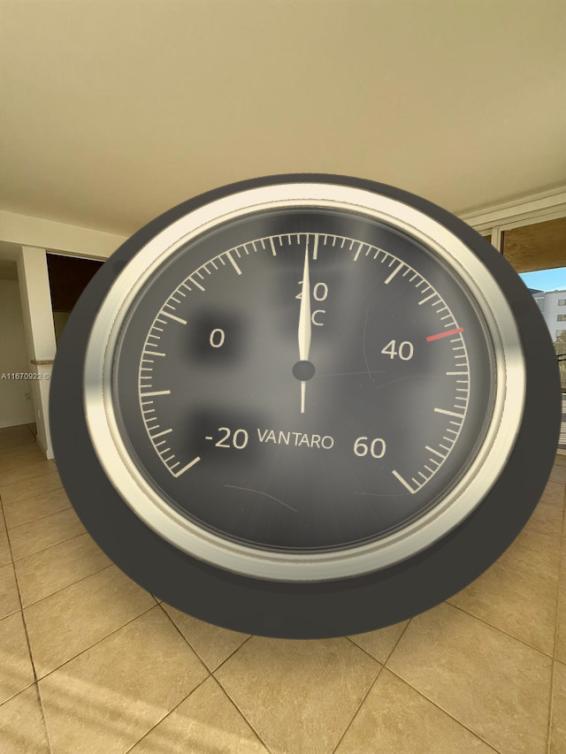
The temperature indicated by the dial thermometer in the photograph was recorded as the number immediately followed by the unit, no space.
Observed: 19°C
